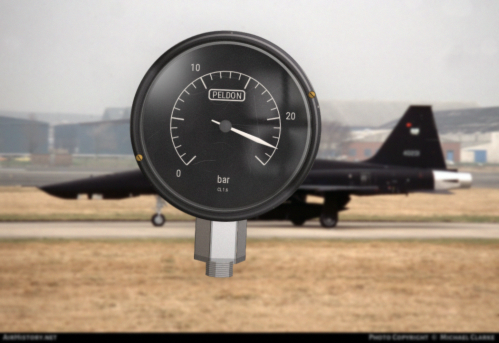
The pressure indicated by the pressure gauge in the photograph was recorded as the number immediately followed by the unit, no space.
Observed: 23bar
